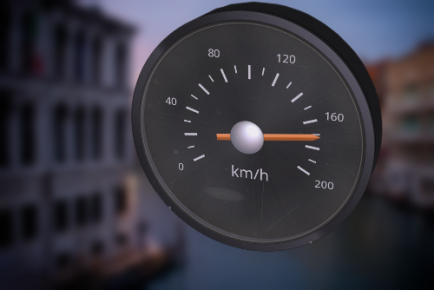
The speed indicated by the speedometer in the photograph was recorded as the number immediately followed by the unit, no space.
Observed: 170km/h
